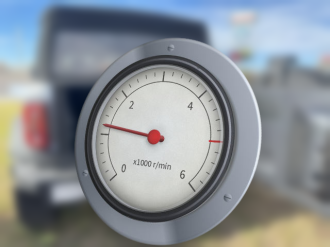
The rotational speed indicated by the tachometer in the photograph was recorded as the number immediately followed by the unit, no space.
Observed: 1200rpm
